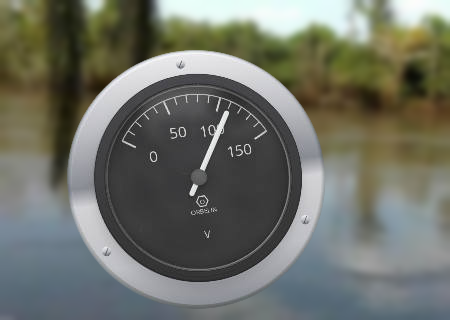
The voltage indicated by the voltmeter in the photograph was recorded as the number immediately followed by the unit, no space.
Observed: 110V
